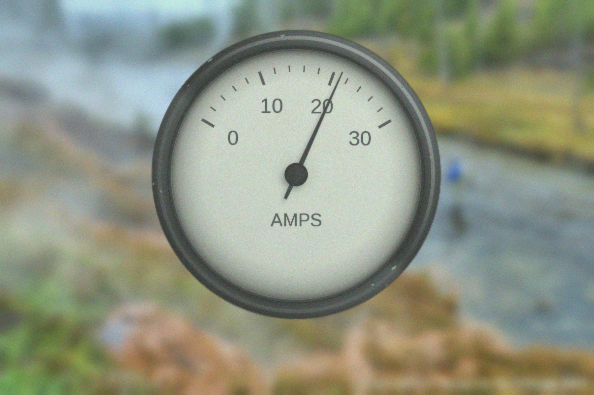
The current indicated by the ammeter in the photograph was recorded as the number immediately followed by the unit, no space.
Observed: 21A
